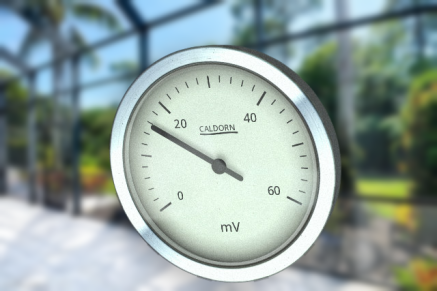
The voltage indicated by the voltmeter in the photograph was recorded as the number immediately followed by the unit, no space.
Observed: 16mV
